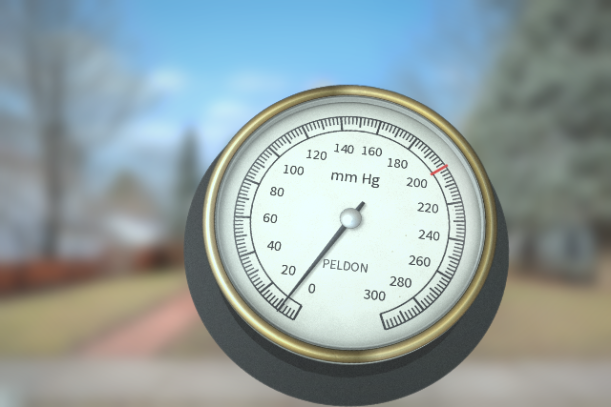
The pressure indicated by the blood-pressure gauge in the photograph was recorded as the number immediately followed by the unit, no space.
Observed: 8mmHg
